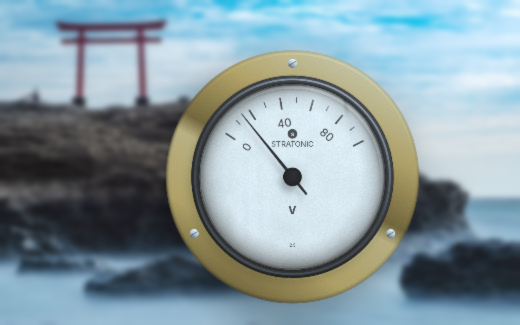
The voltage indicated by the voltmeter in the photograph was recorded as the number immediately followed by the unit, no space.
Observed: 15V
